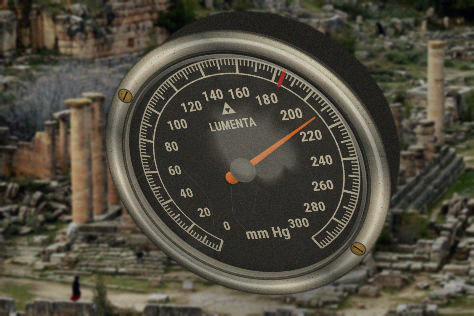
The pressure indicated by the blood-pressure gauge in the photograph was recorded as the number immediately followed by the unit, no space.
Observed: 210mmHg
